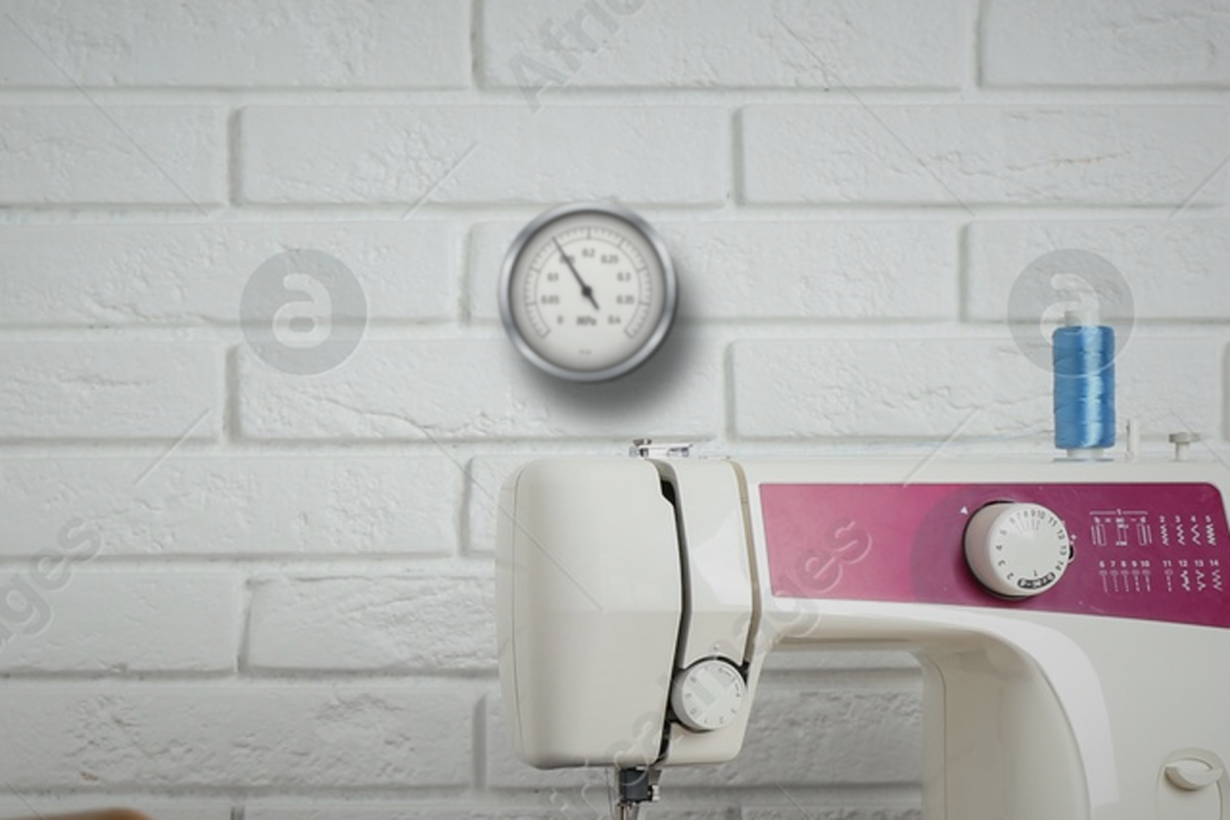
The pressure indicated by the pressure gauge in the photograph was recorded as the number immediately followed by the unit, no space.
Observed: 0.15MPa
